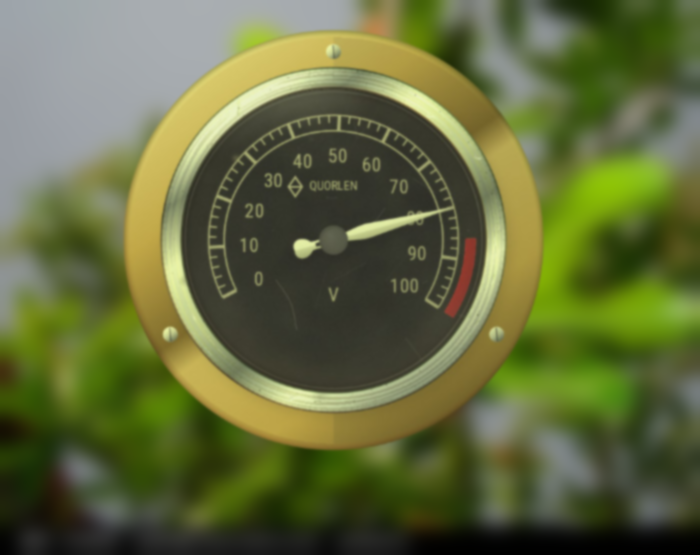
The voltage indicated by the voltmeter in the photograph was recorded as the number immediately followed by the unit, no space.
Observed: 80V
